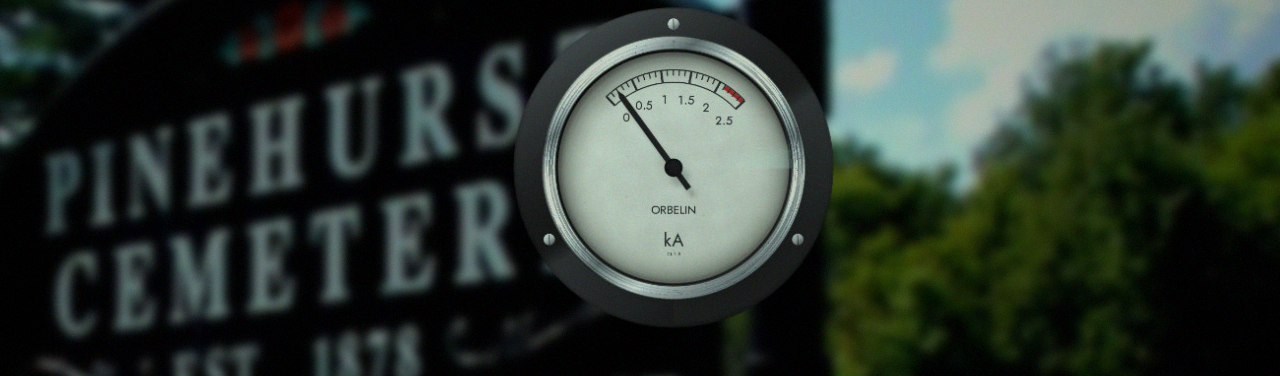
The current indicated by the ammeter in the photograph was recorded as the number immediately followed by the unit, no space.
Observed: 0.2kA
